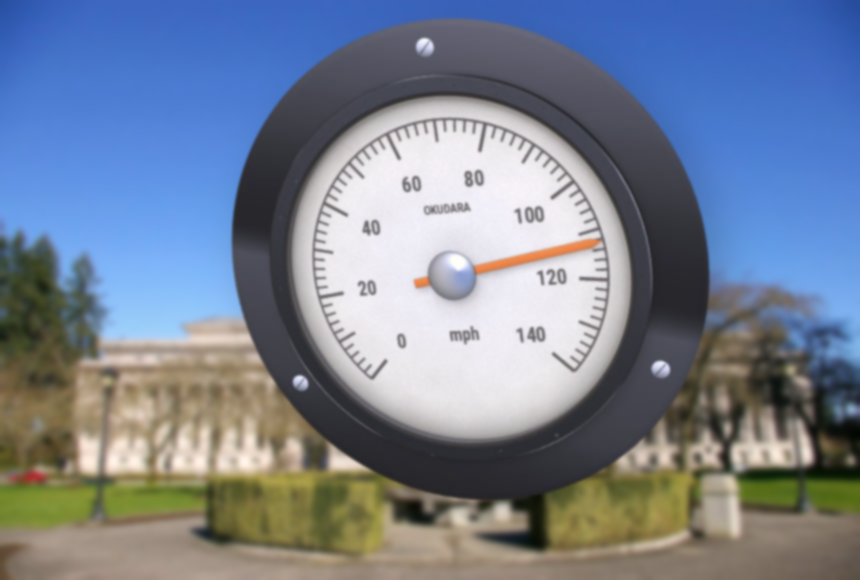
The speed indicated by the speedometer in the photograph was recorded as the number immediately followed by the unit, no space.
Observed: 112mph
